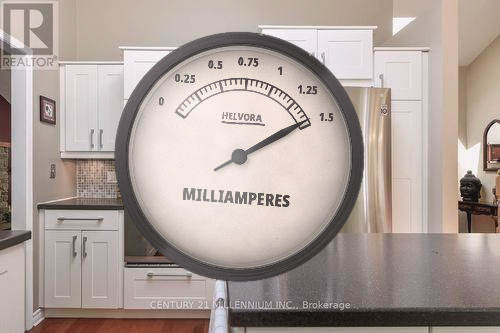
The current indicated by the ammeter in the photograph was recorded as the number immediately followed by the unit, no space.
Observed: 1.45mA
